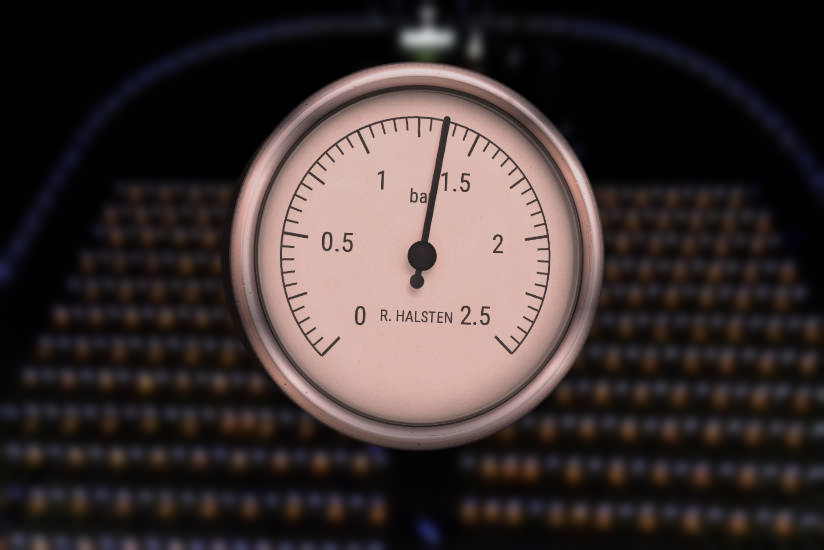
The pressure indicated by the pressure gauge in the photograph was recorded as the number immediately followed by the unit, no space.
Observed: 1.35bar
